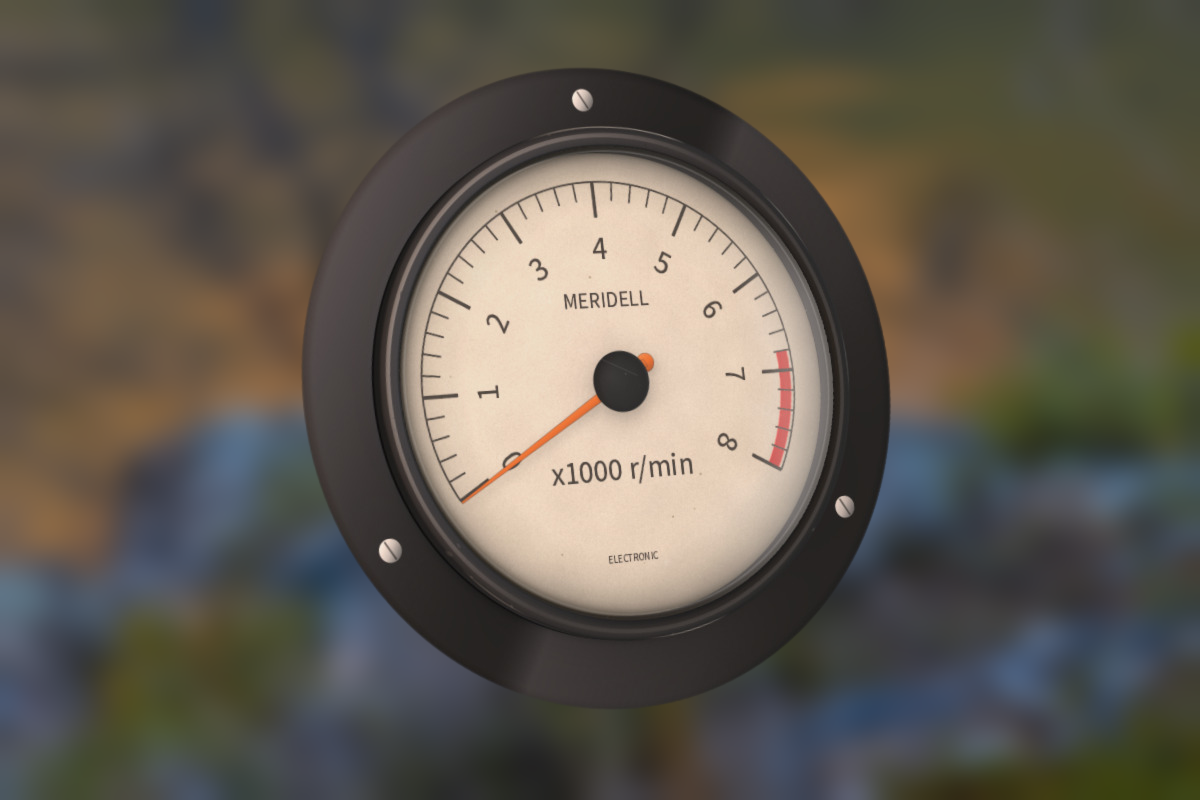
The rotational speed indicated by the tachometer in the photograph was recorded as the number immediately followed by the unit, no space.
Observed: 0rpm
